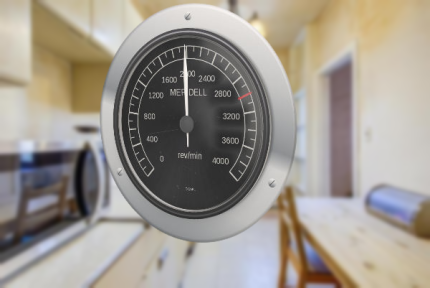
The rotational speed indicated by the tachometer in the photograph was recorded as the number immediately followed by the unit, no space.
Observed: 2000rpm
